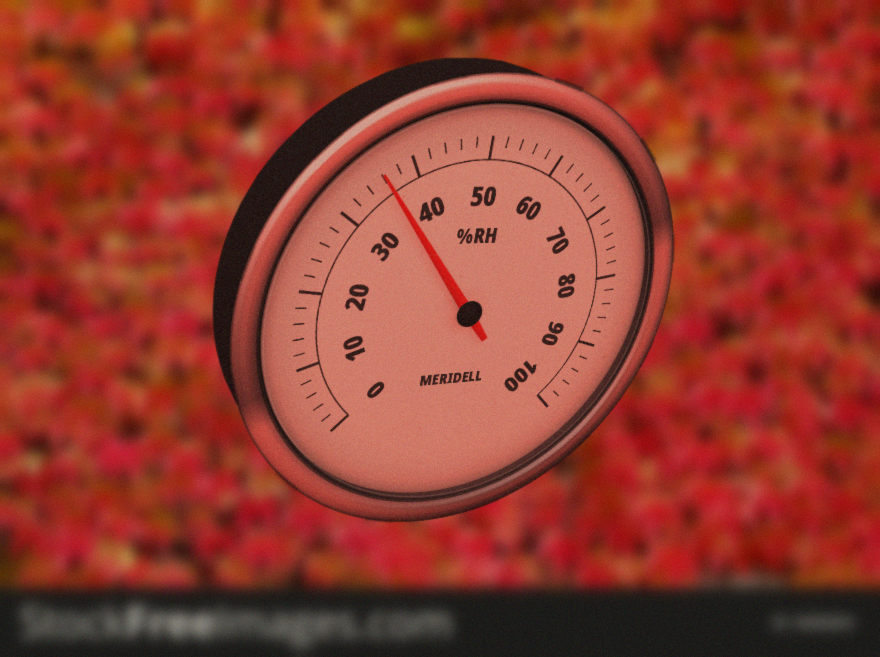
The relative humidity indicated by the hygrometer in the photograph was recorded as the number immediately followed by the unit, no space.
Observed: 36%
